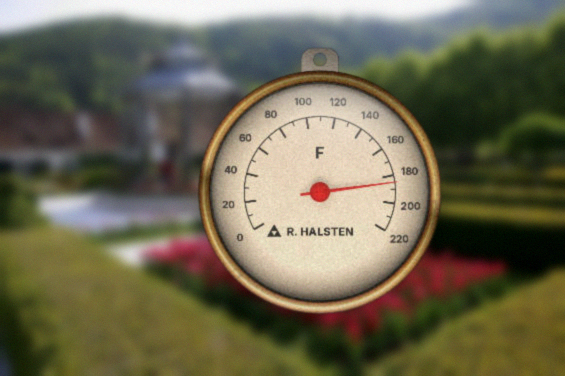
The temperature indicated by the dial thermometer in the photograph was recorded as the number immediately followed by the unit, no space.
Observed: 185°F
